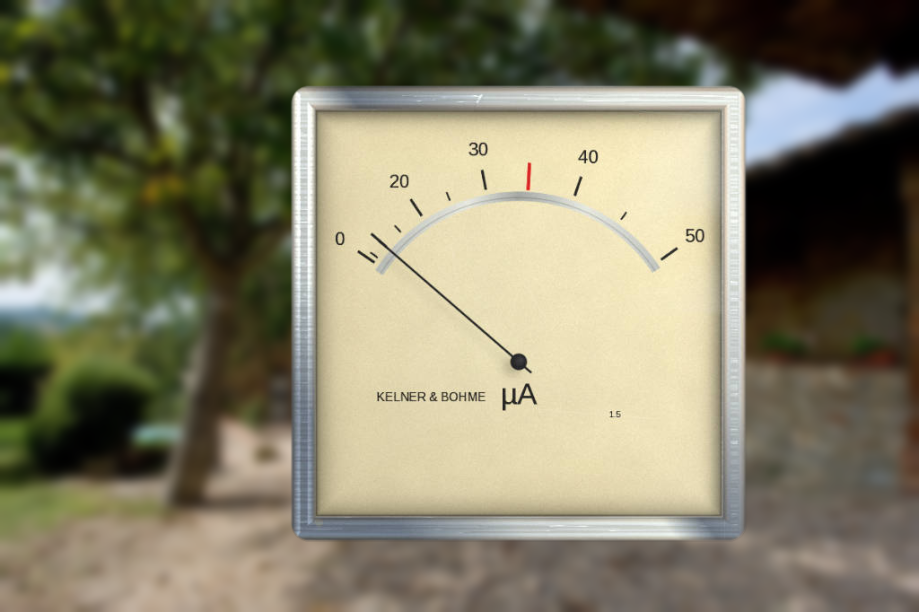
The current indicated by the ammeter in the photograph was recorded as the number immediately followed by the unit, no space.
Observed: 10µA
